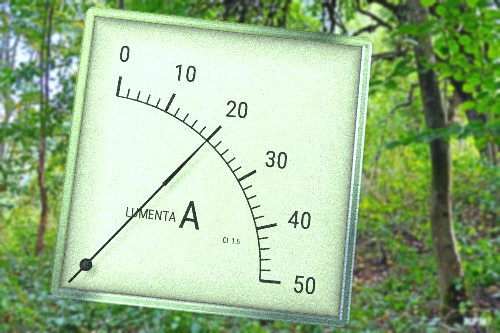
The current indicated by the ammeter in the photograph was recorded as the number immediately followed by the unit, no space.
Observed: 20A
